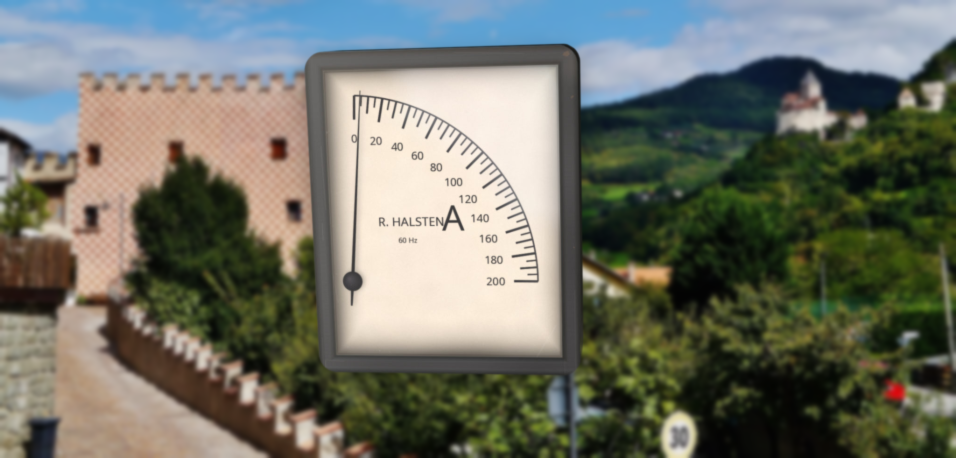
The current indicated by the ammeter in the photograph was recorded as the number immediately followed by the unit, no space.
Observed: 5A
